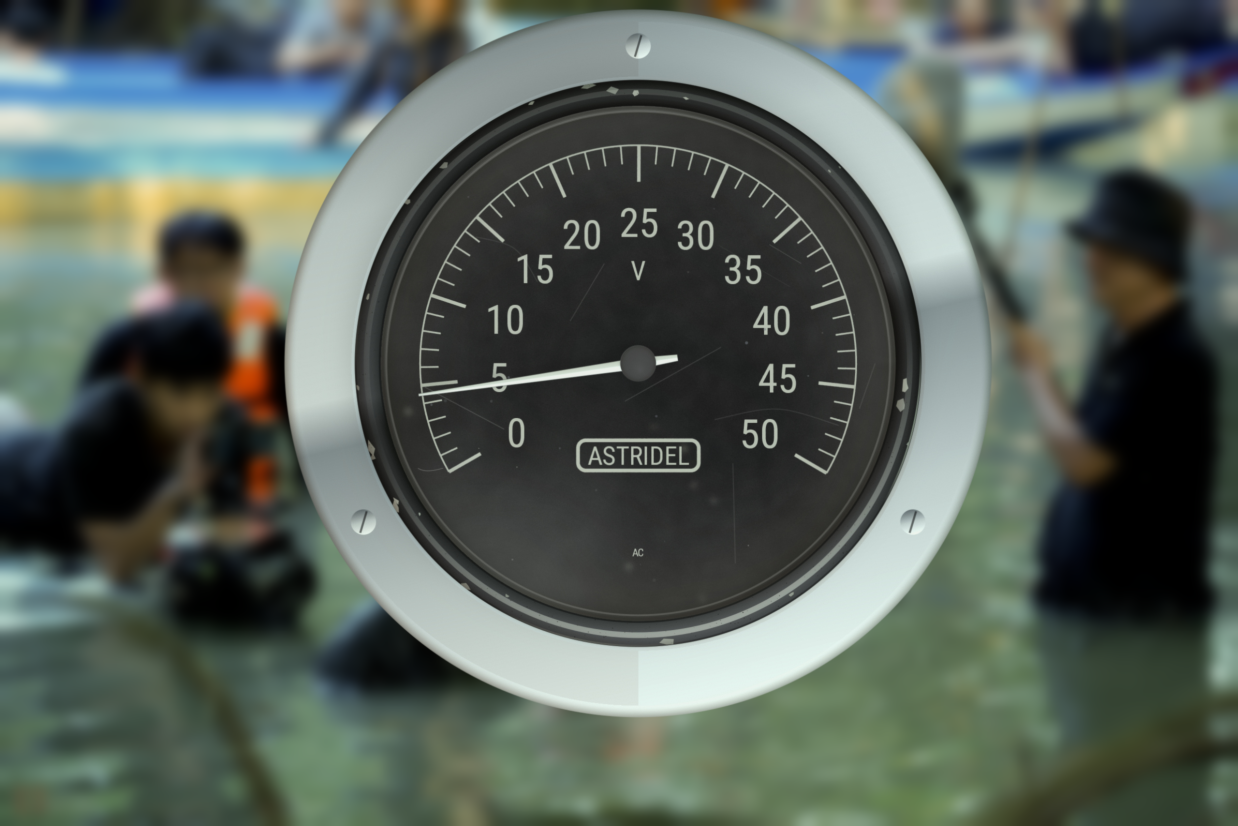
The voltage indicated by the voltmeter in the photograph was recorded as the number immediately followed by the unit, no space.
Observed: 4.5V
